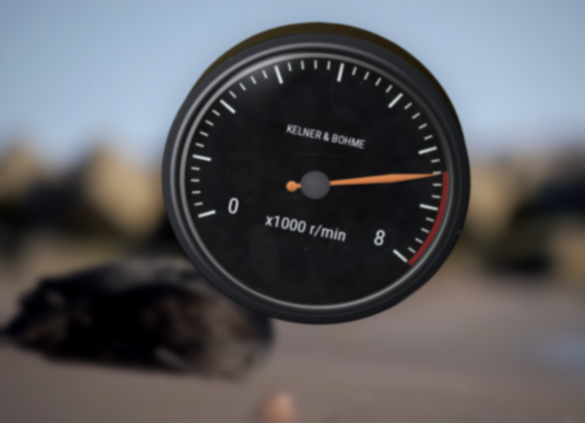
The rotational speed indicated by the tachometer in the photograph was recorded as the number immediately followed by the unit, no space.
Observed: 6400rpm
